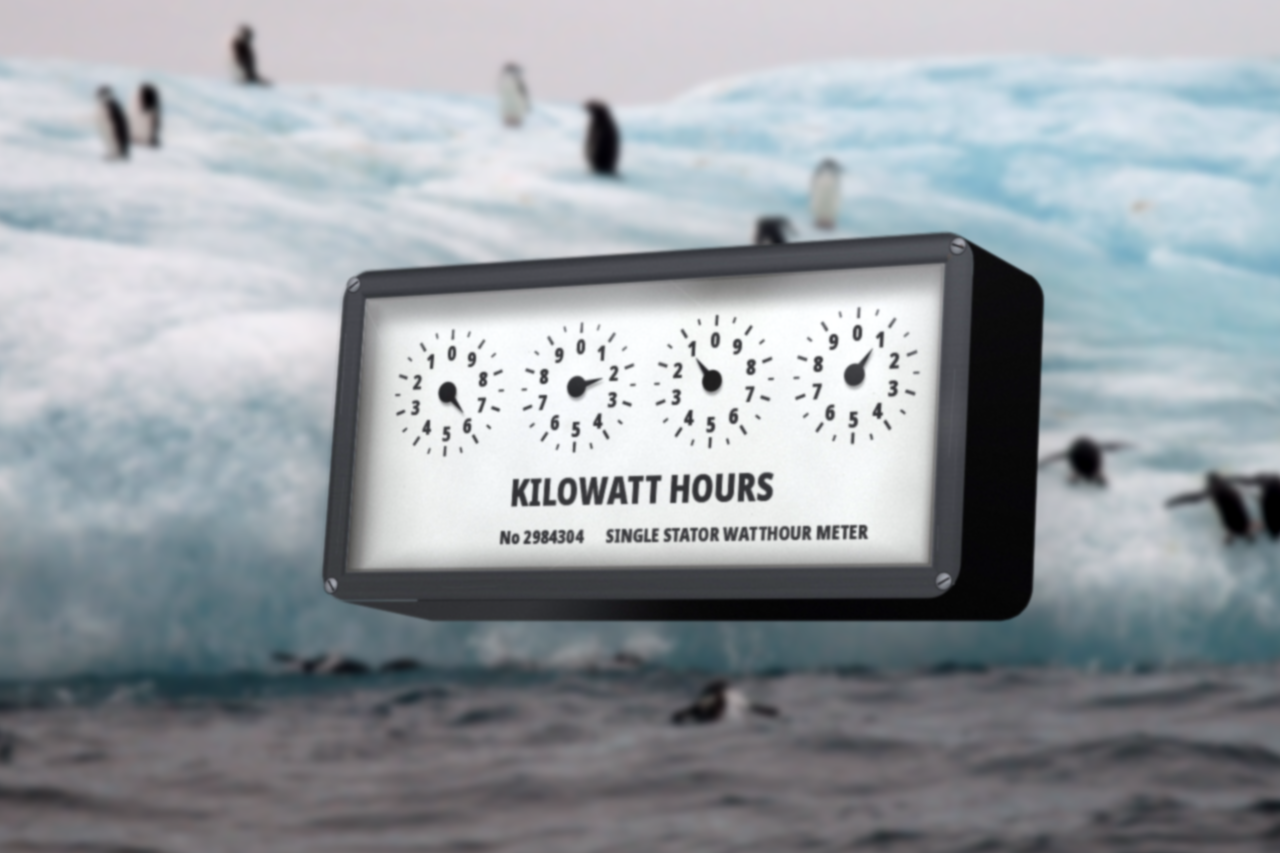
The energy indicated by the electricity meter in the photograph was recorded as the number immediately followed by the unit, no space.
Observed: 6211kWh
